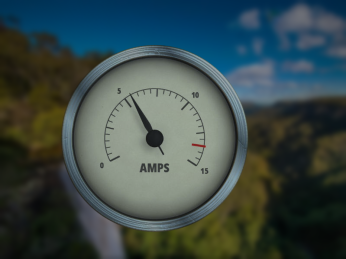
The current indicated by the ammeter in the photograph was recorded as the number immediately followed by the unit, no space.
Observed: 5.5A
